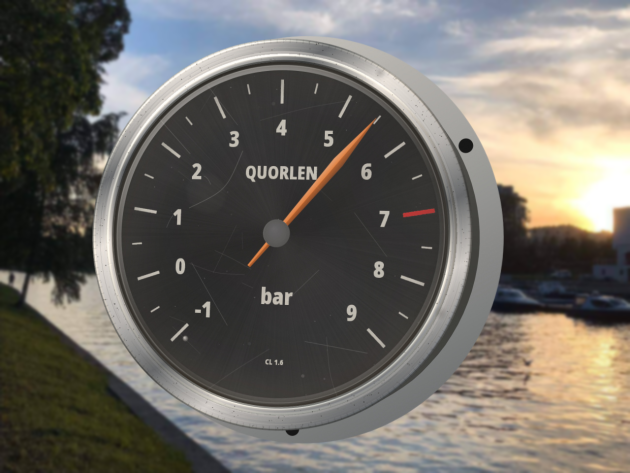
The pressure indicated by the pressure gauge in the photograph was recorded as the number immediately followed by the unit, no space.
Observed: 5.5bar
